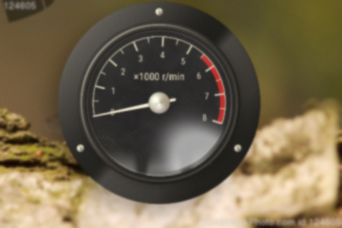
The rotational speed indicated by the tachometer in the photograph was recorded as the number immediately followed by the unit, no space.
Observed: 0rpm
